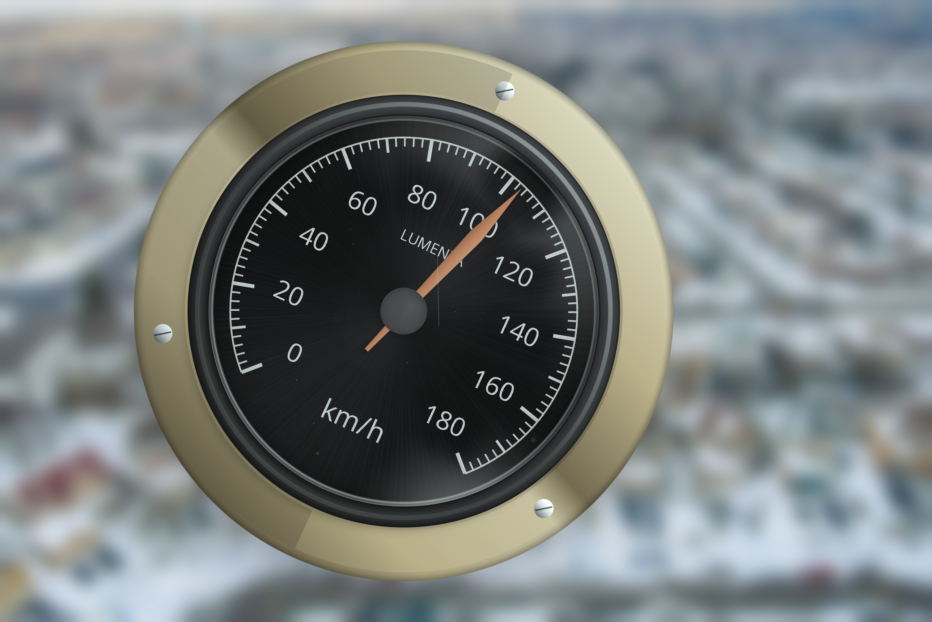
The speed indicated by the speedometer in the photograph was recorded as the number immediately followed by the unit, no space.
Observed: 103km/h
